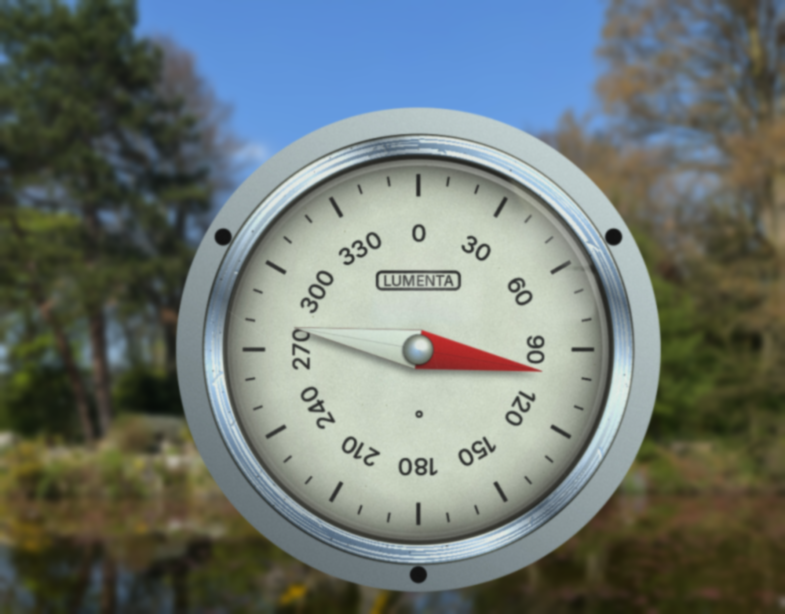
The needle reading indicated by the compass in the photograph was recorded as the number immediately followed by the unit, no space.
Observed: 100°
